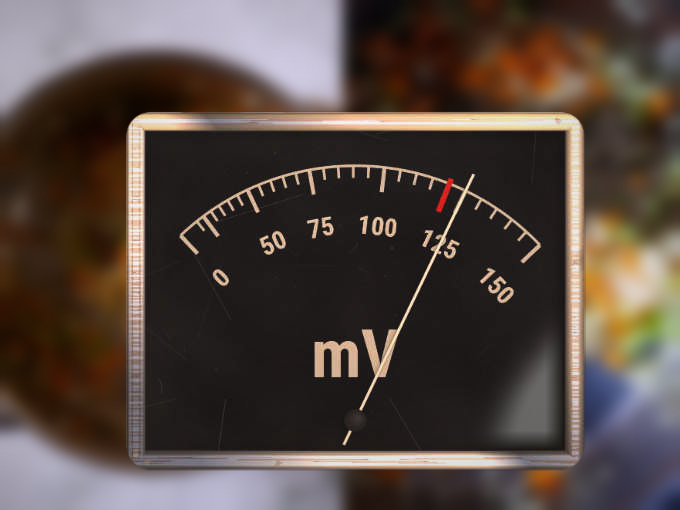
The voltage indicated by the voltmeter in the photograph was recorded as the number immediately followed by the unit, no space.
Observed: 125mV
